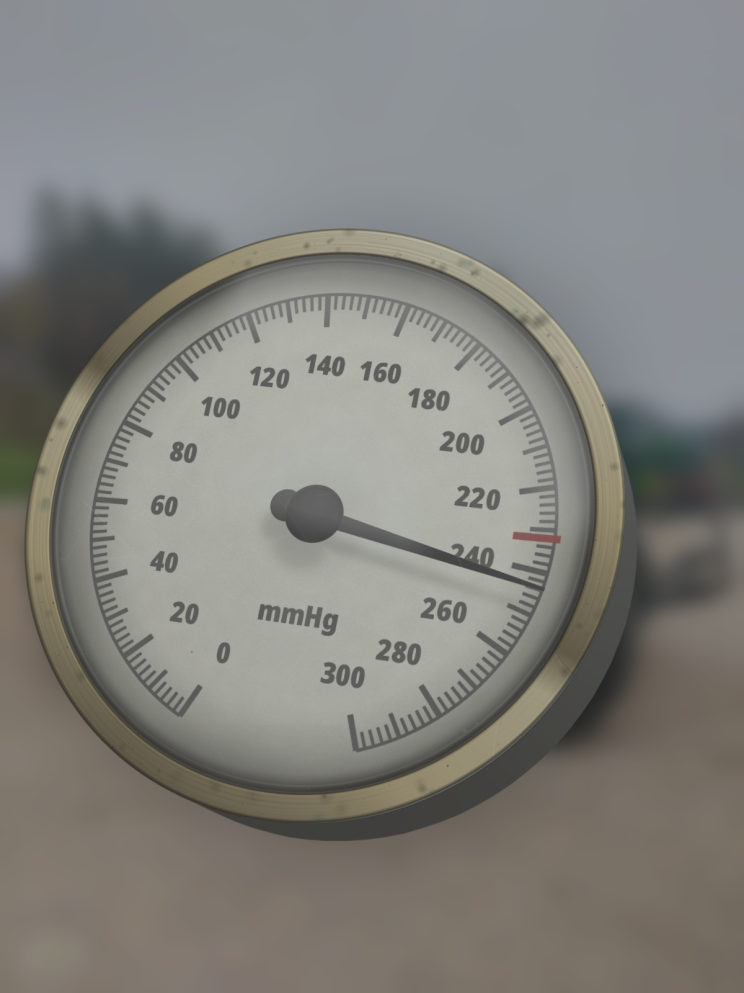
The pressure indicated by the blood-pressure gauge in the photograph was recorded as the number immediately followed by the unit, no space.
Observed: 244mmHg
